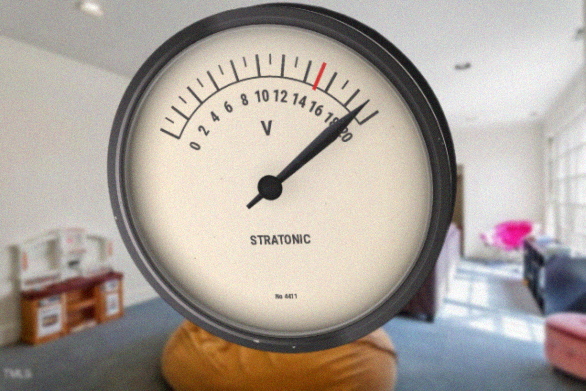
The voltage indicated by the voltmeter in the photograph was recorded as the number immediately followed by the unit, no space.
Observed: 19V
